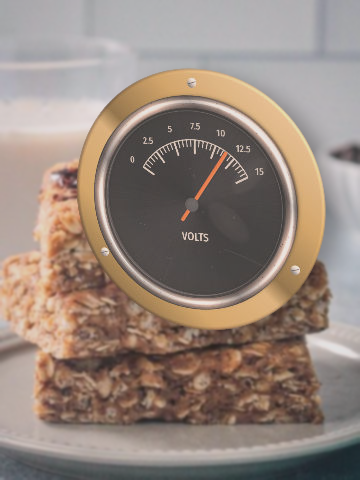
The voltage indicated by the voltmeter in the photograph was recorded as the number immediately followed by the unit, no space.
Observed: 11.5V
